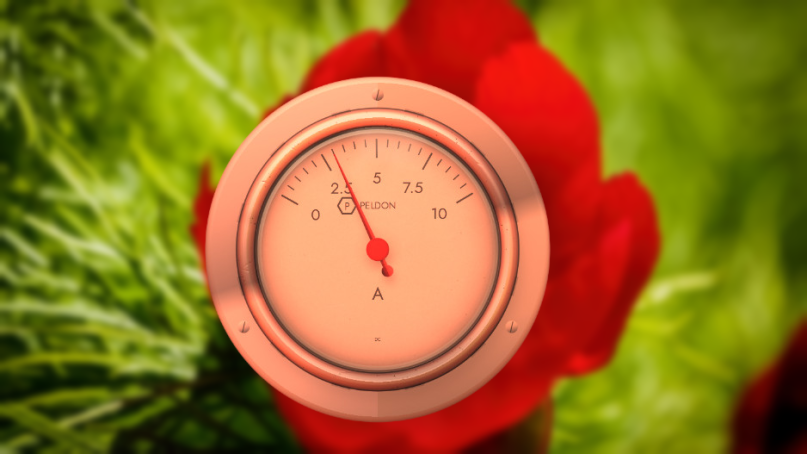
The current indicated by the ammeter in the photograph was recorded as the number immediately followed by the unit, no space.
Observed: 3A
